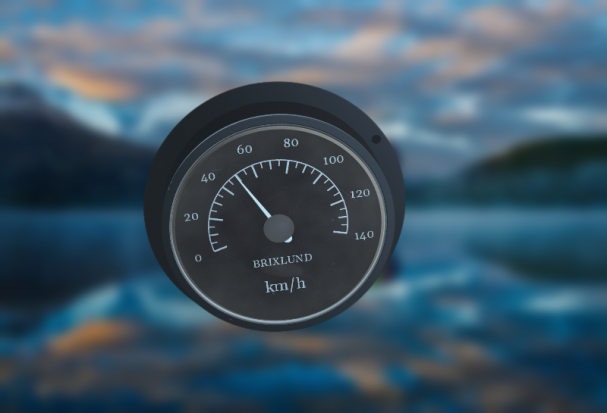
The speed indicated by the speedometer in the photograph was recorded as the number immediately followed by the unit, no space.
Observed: 50km/h
